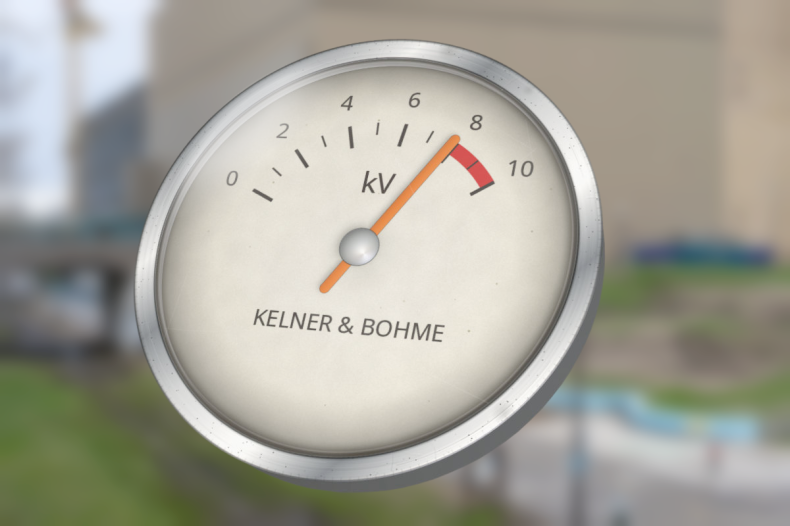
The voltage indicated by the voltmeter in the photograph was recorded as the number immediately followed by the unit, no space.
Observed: 8kV
